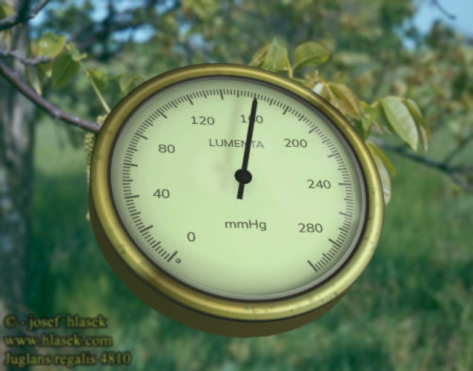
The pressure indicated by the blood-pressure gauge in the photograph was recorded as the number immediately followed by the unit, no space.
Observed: 160mmHg
